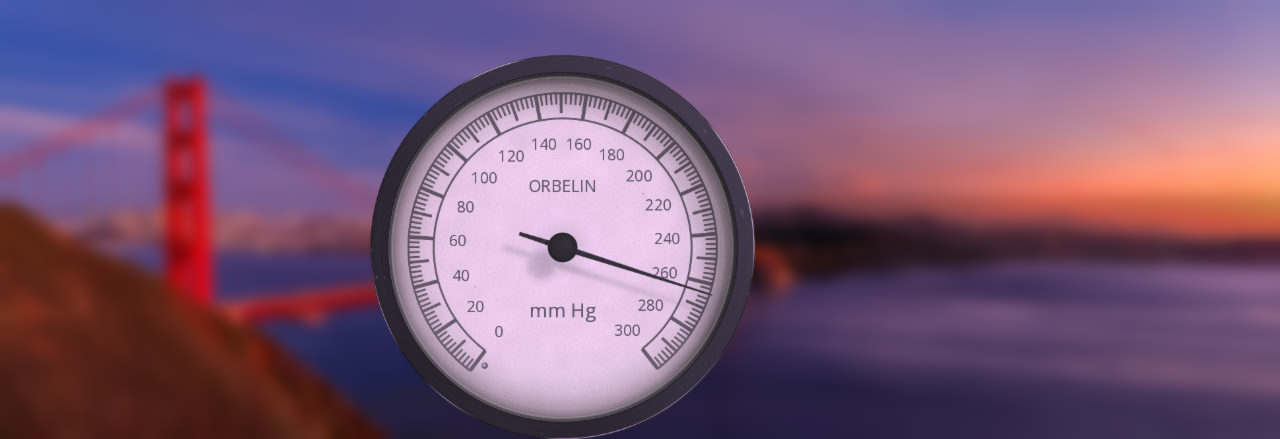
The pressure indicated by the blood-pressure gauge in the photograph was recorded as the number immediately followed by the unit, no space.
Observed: 264mmHg
